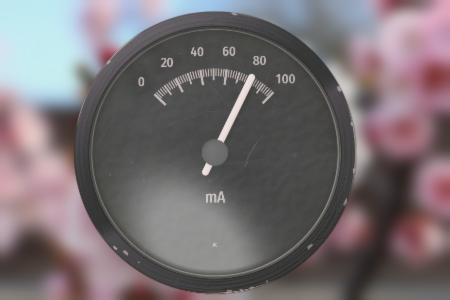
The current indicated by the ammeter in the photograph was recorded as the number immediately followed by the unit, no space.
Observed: 80mA
